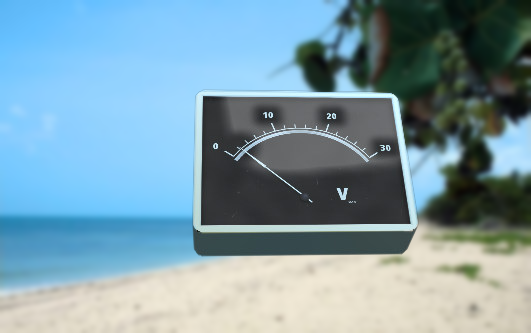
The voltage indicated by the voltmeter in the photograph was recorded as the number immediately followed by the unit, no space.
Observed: 2V
